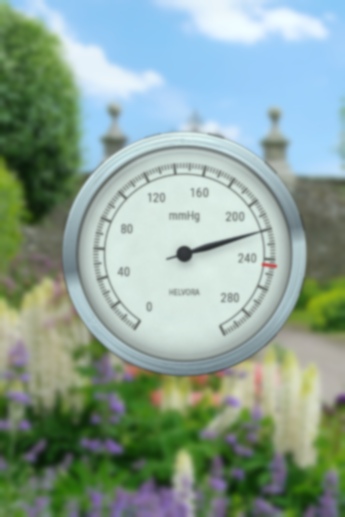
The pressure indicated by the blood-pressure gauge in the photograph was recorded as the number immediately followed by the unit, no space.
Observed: 220mmHg
